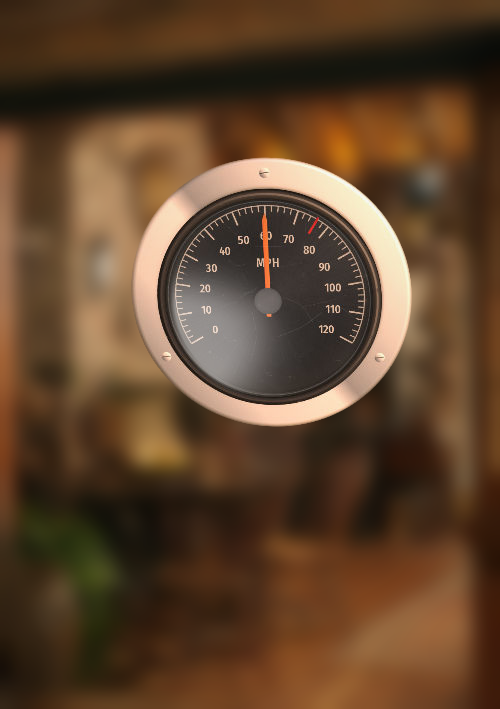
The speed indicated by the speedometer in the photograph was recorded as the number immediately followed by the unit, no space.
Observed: 60mph
